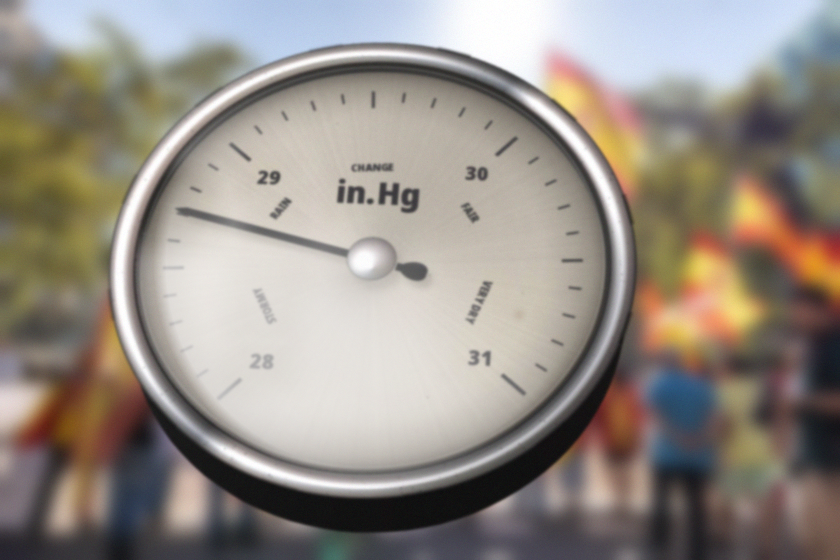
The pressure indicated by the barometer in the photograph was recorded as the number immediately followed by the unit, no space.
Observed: 28.7inHg
